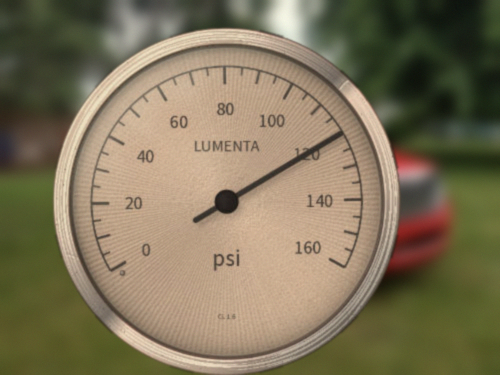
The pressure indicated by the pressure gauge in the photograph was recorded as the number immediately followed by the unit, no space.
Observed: 120psi
